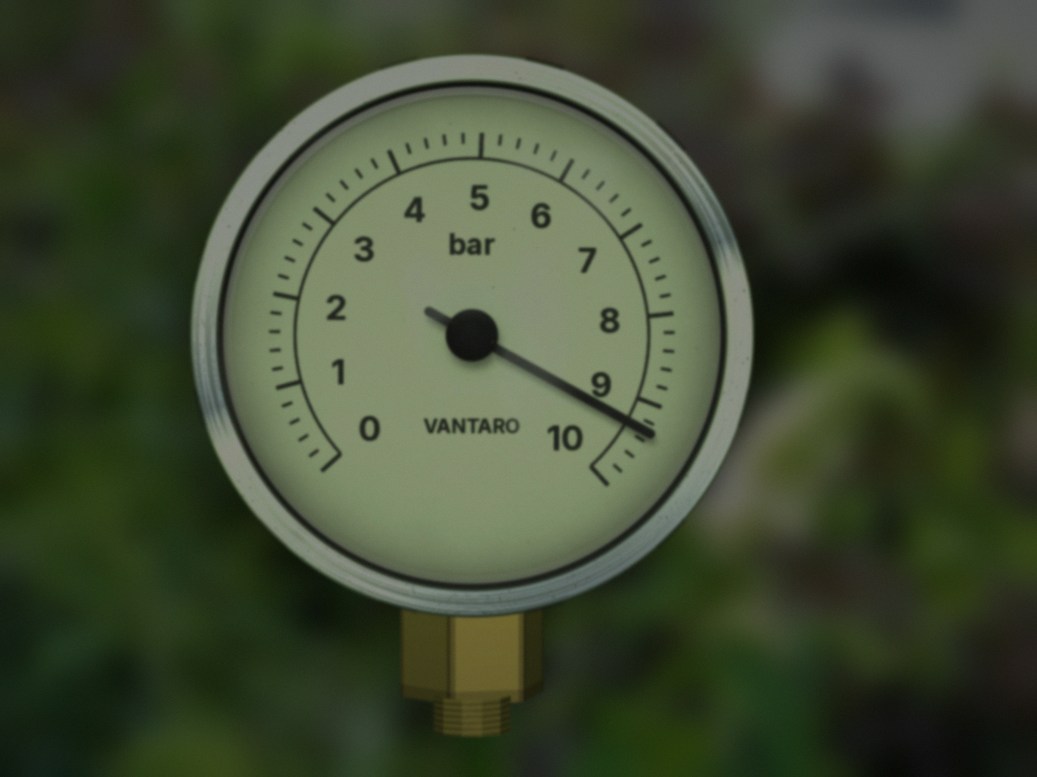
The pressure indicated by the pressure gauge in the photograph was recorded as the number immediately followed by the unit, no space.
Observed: 9.3bar
